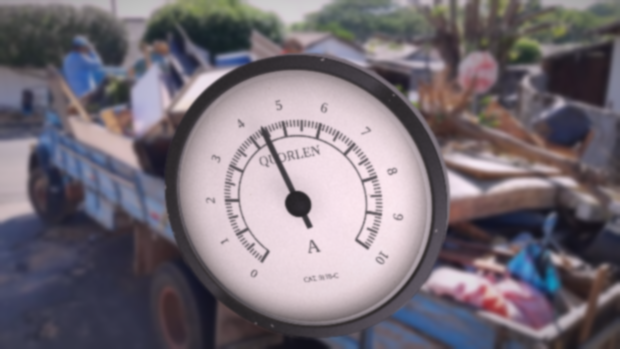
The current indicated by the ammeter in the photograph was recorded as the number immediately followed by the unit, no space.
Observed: 4.5A
